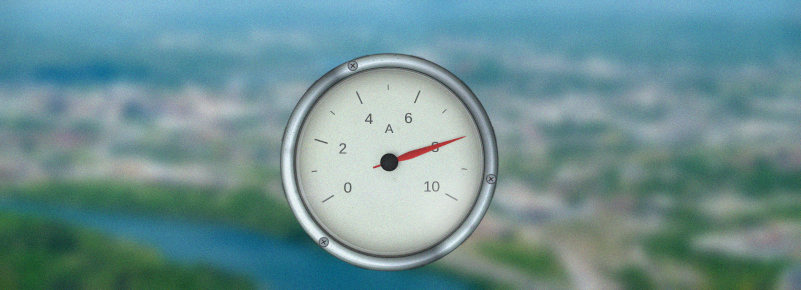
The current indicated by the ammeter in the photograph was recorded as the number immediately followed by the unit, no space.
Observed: 8A
